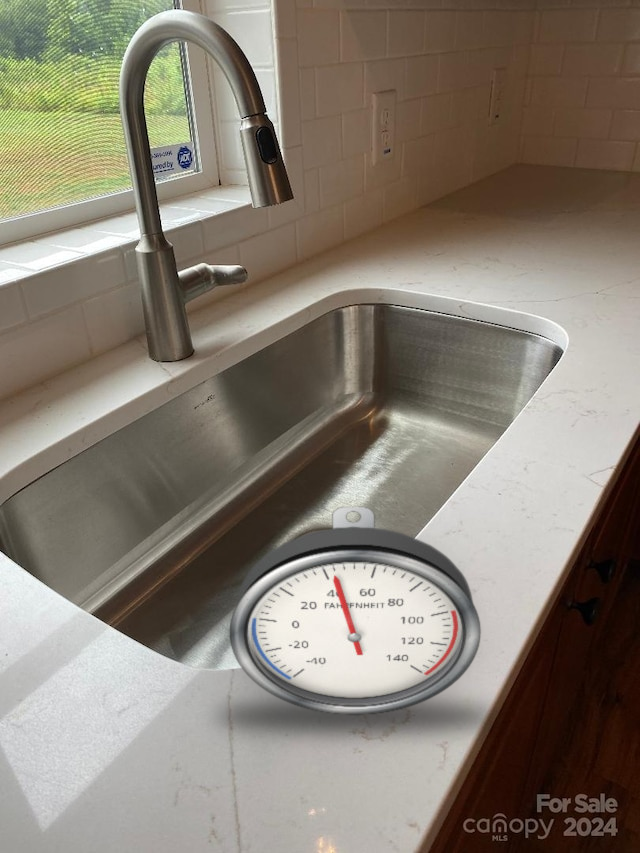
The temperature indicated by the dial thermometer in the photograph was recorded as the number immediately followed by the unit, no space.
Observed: 44°F
